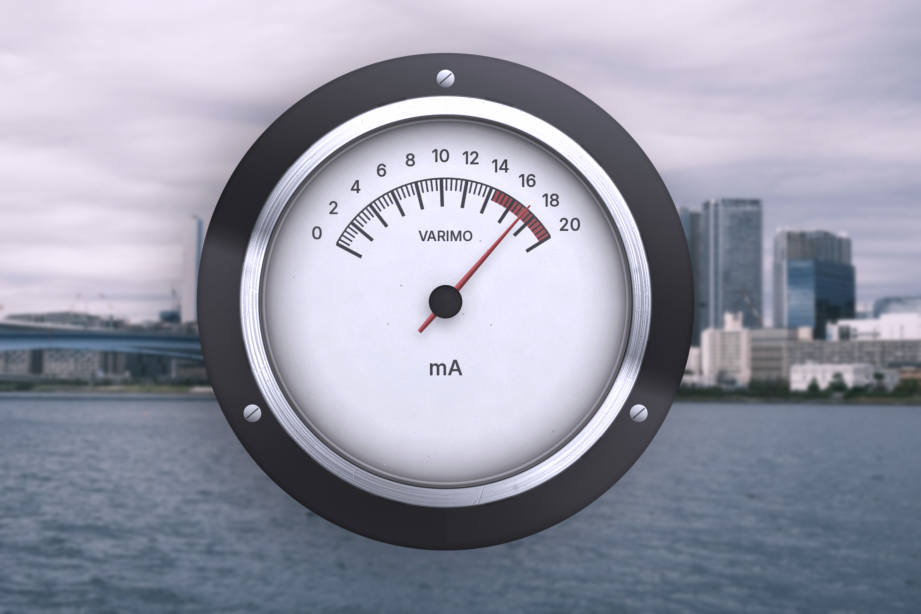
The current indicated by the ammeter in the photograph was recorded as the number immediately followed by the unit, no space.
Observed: 17.2mA
